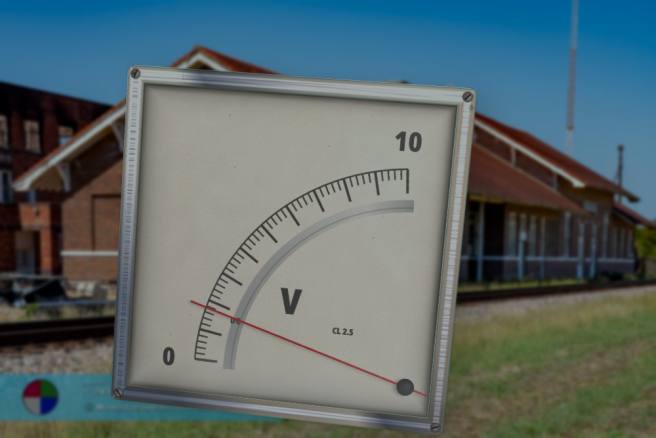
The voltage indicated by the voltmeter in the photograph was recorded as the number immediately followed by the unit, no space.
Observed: 1.8V
